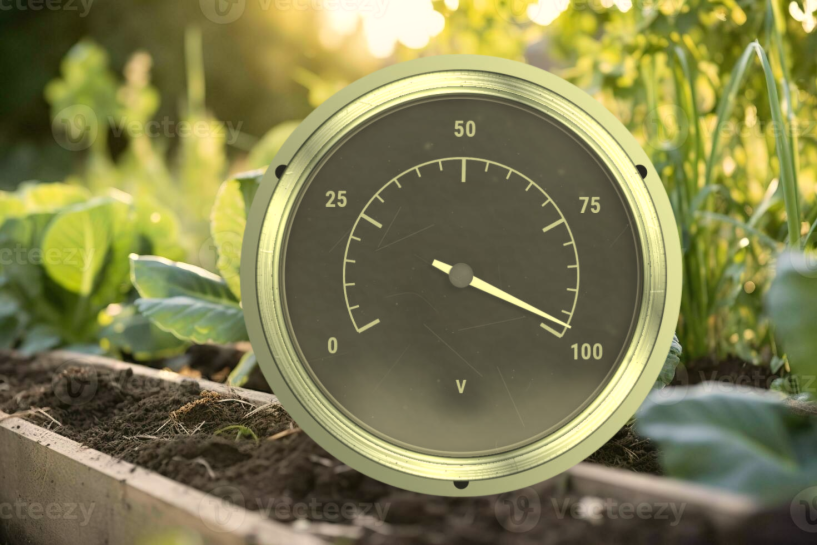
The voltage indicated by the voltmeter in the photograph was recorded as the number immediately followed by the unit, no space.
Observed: 97.5V
